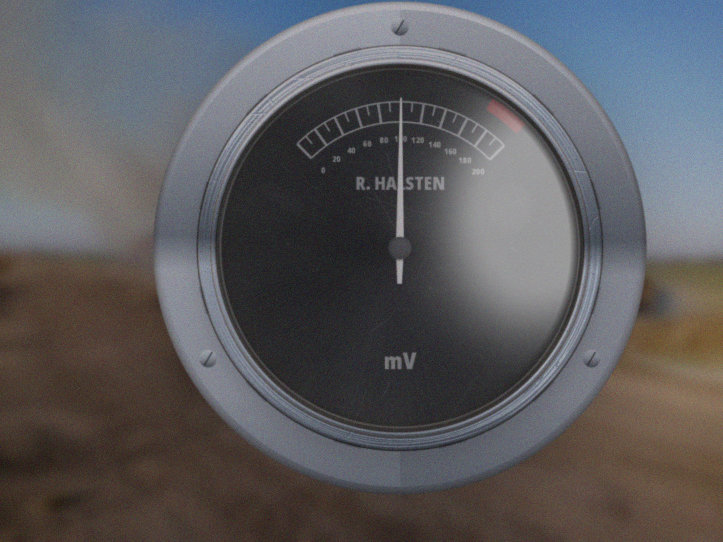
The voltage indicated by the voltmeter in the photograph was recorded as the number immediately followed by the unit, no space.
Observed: 100mV
